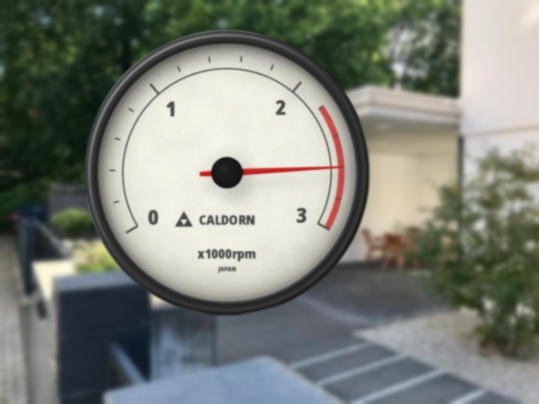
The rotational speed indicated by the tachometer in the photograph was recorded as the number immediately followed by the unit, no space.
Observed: 2600rpm
